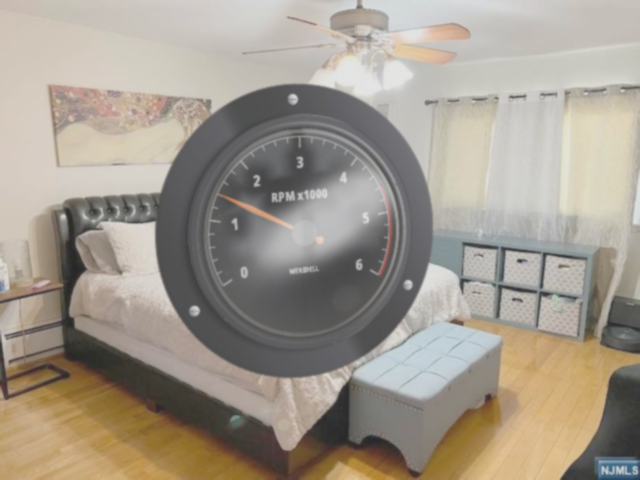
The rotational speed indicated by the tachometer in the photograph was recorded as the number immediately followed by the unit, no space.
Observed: 1400rpm
